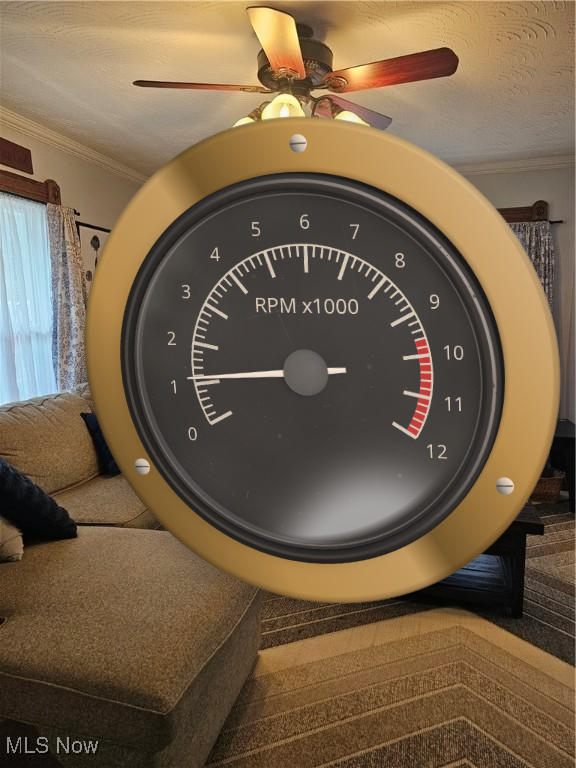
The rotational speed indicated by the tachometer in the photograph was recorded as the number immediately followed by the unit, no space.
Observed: 1200rpm
